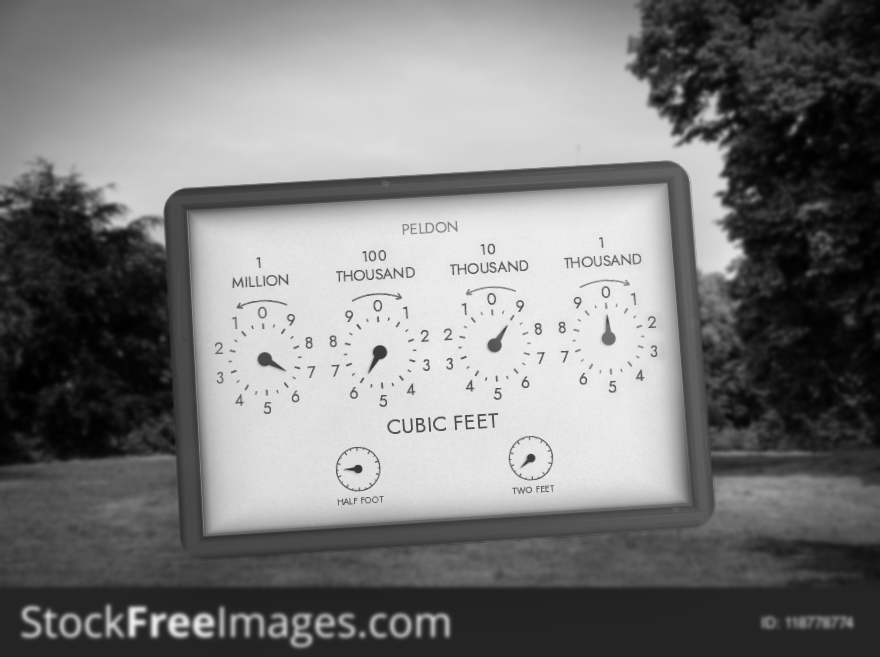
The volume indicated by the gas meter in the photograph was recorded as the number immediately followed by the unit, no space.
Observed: 659000ft³
